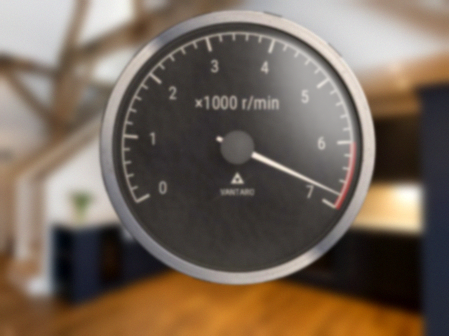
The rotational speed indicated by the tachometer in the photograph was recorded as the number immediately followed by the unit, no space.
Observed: 6800rpm
